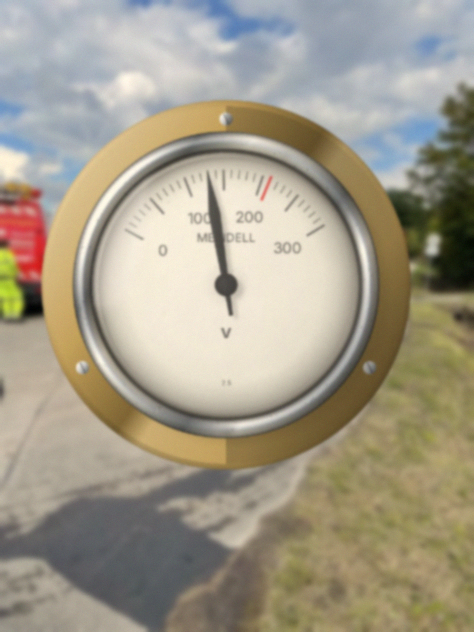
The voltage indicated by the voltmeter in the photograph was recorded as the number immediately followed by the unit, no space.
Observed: 130V
